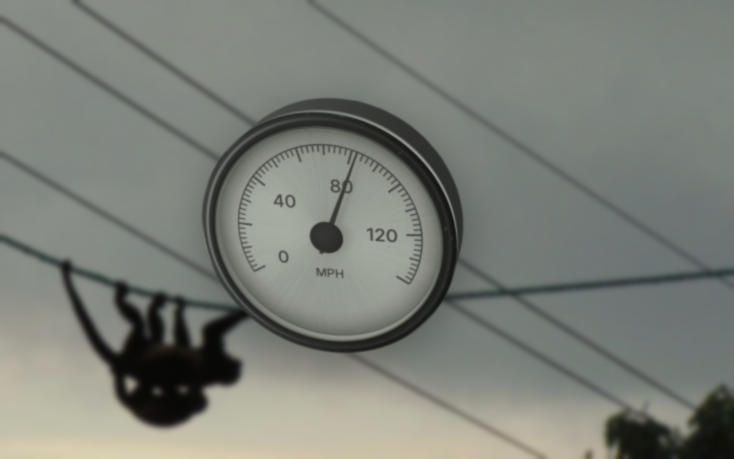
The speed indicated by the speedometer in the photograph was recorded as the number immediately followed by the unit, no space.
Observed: 82mph
